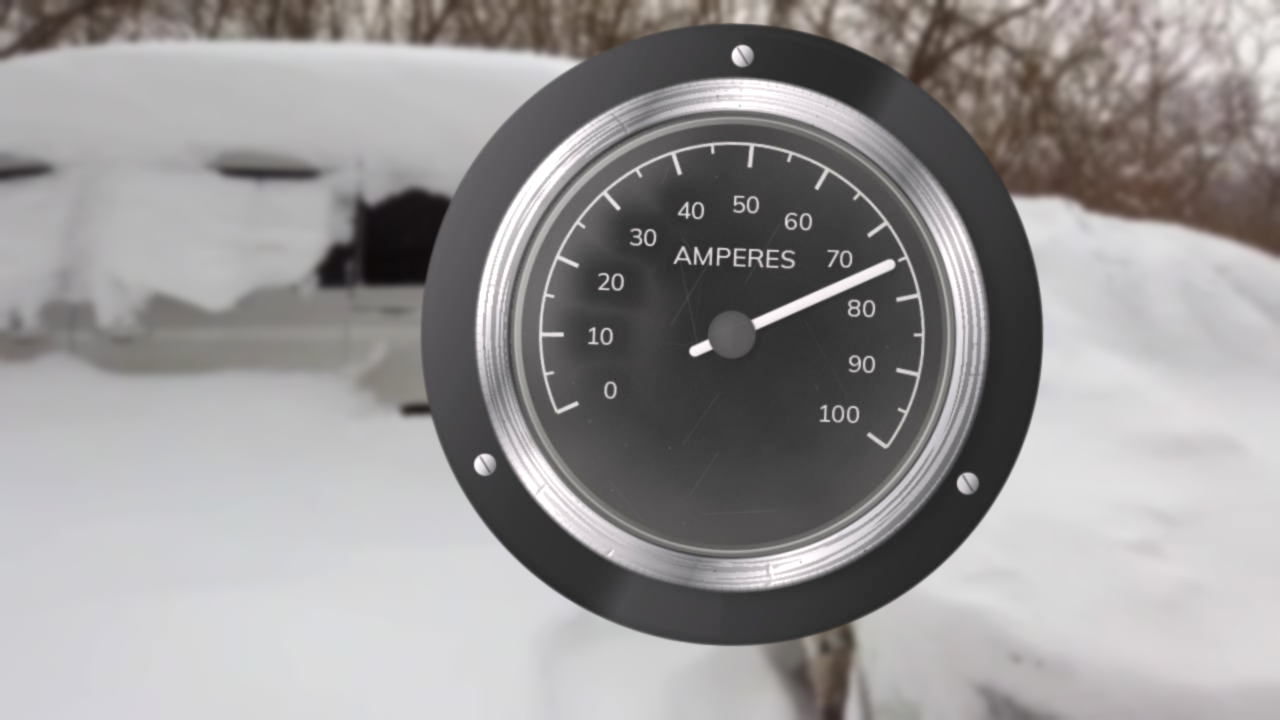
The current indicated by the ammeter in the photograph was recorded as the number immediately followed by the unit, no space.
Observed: 75A
